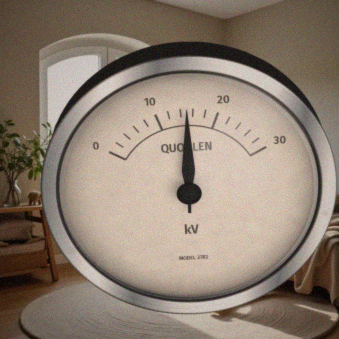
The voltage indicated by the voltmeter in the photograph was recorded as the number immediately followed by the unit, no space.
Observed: 15kV
